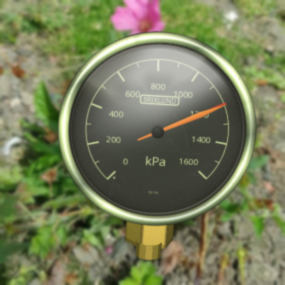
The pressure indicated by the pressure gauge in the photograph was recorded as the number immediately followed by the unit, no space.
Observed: 1200kPa
